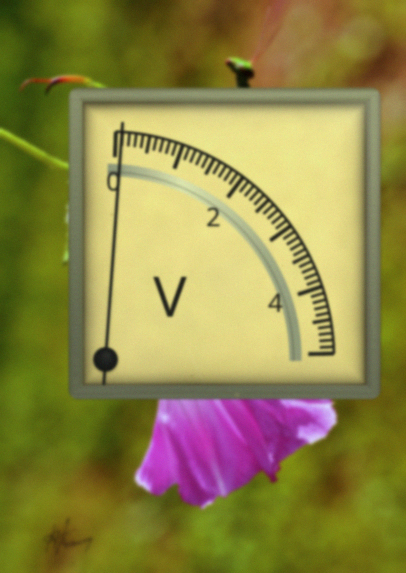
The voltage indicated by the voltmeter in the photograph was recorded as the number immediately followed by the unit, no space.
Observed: 0.1V
